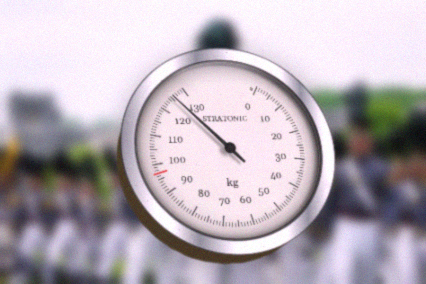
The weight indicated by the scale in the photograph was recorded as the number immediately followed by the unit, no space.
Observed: 125kg
